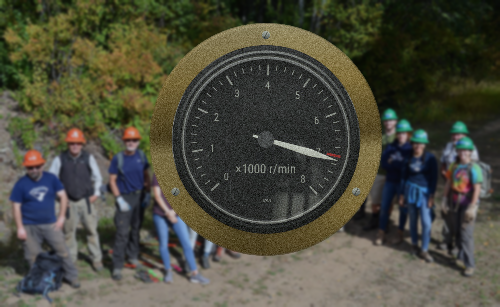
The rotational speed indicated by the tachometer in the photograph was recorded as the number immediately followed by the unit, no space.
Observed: 7100rpm
